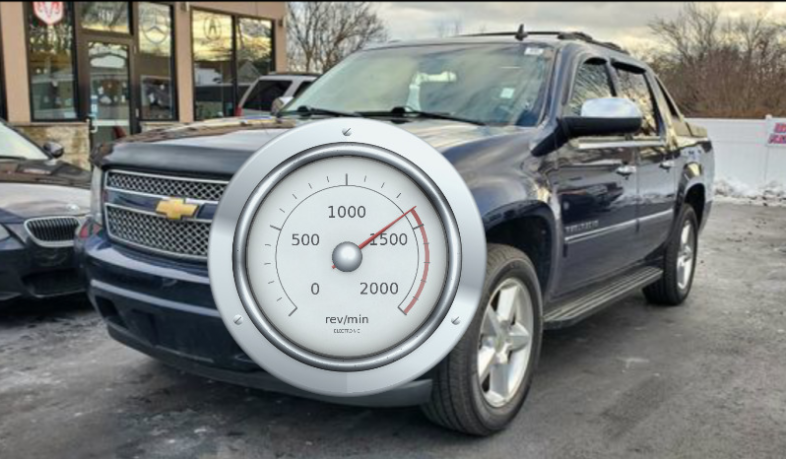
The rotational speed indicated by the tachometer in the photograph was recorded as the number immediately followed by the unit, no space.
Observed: 1400rpm
